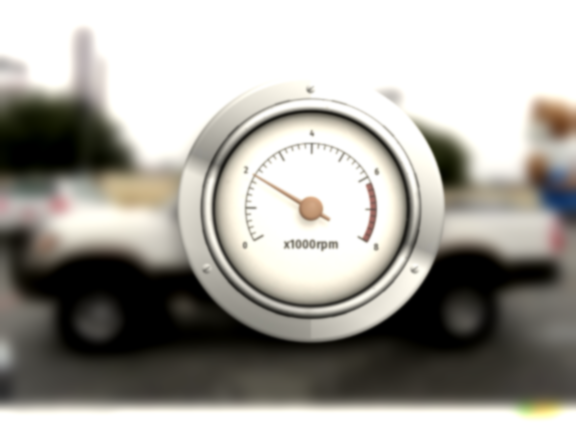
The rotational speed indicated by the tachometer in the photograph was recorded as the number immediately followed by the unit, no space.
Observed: 2000rpm
